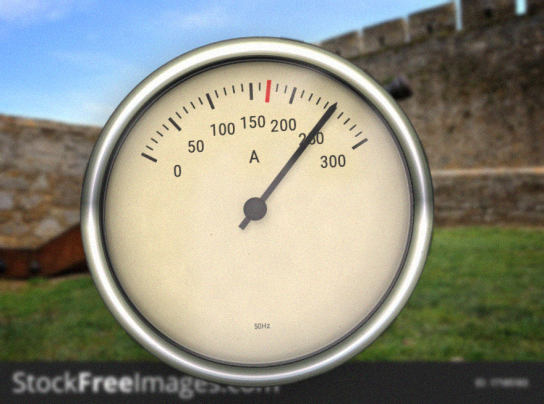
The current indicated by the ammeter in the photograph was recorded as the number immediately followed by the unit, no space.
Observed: 250A
